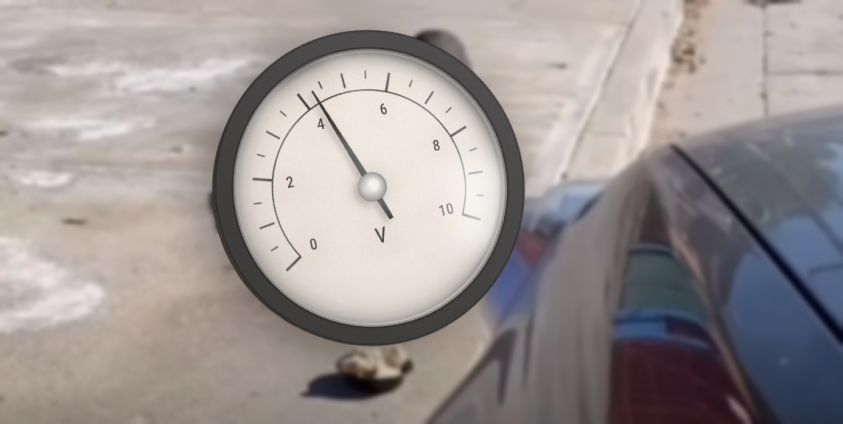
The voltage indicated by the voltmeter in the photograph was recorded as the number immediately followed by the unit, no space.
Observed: 4.25V
